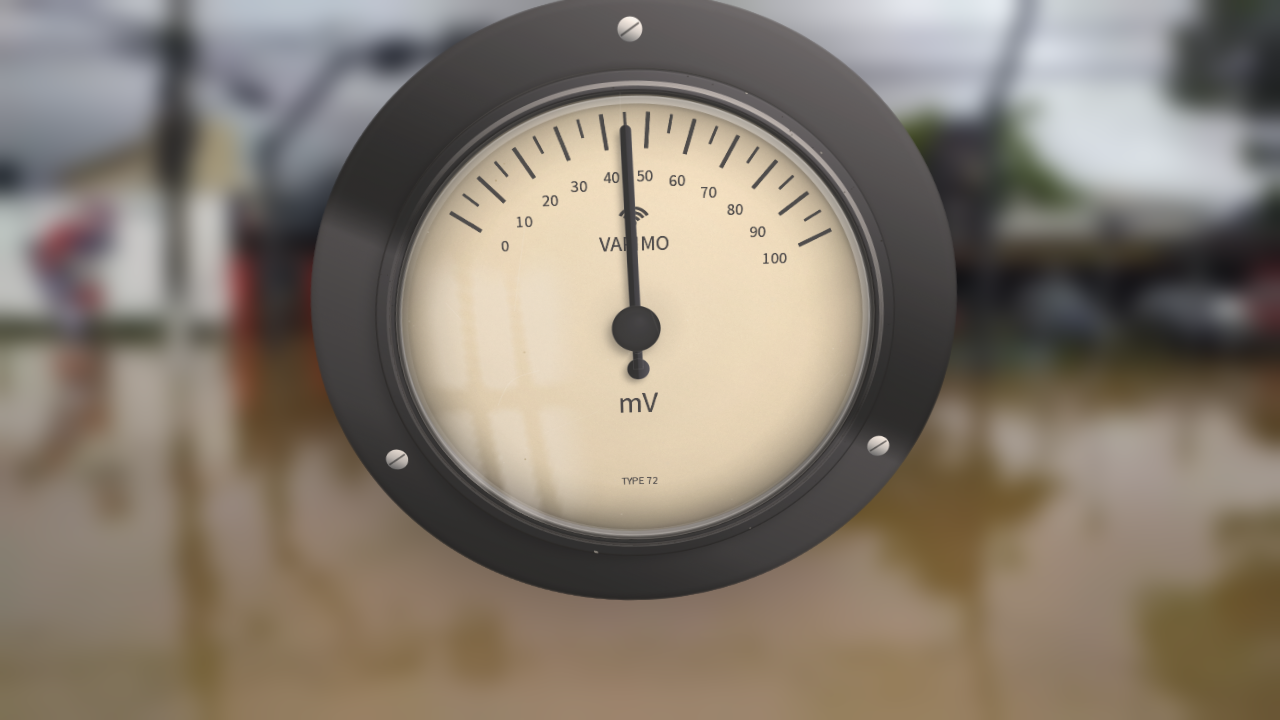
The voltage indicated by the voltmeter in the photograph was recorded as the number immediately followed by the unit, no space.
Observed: 45mV
